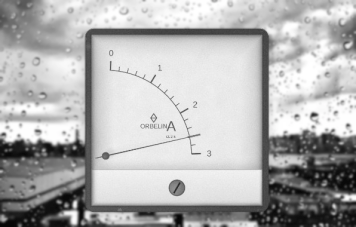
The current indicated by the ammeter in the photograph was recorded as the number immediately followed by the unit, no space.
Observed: 2.6A
